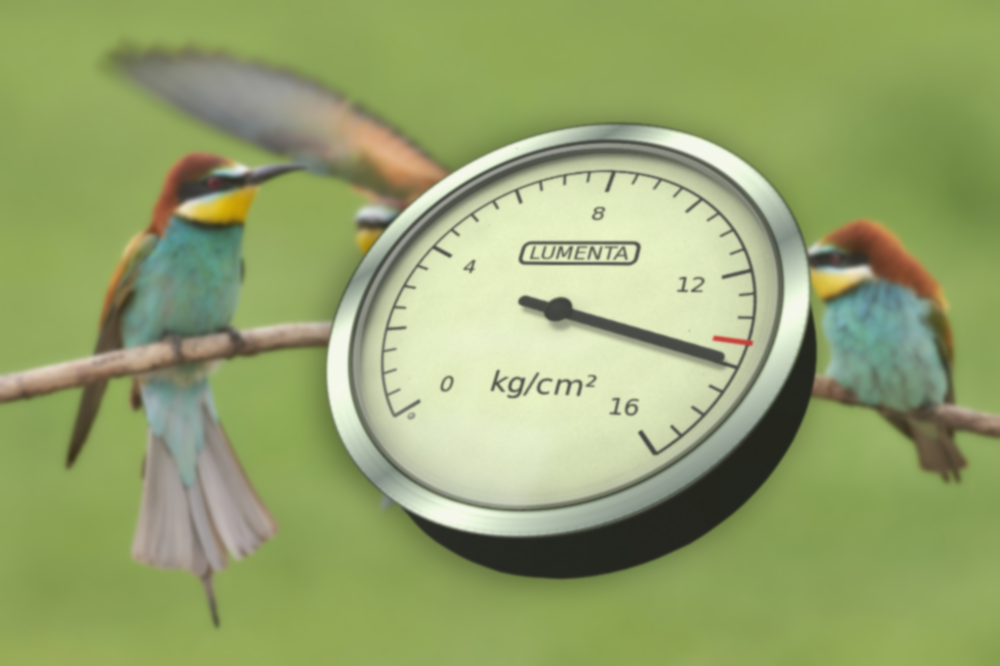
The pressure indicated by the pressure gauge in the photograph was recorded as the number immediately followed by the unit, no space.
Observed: 14kg/cm²
